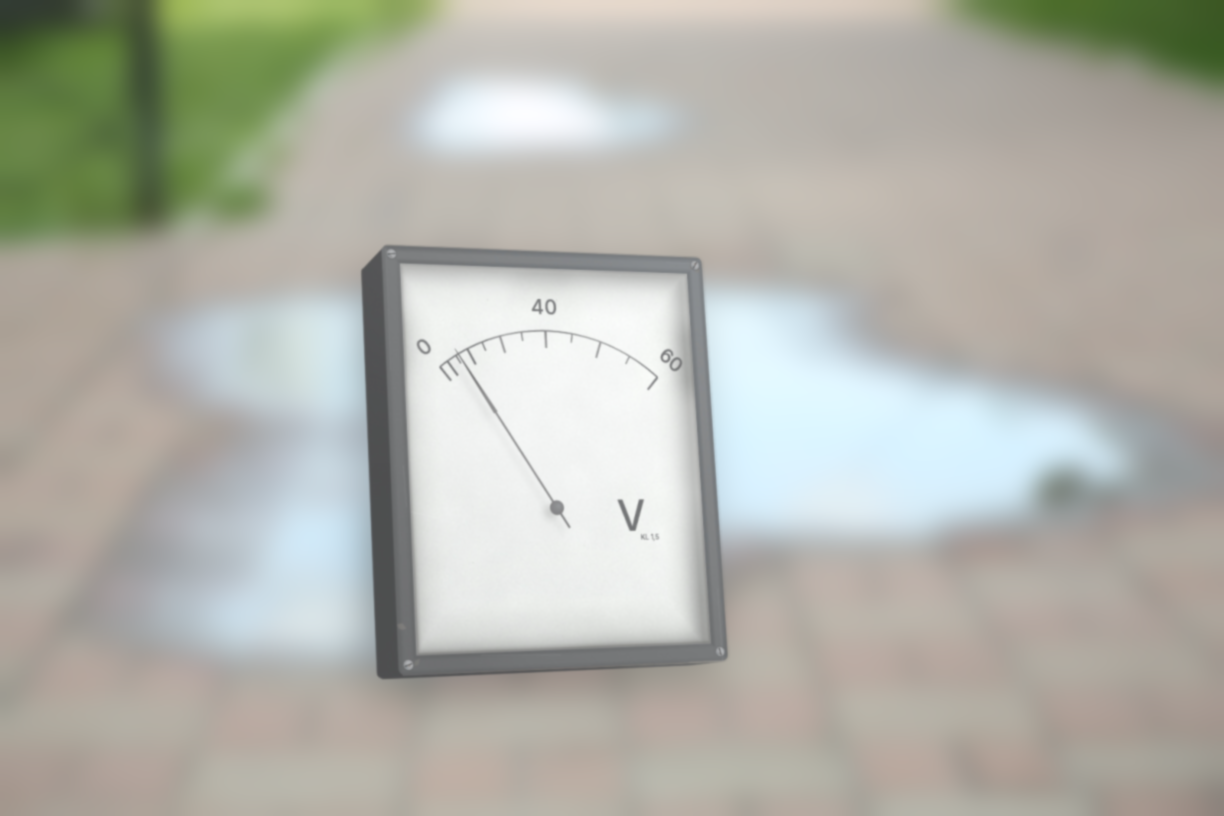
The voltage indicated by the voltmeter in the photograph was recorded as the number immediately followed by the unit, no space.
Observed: 15V
